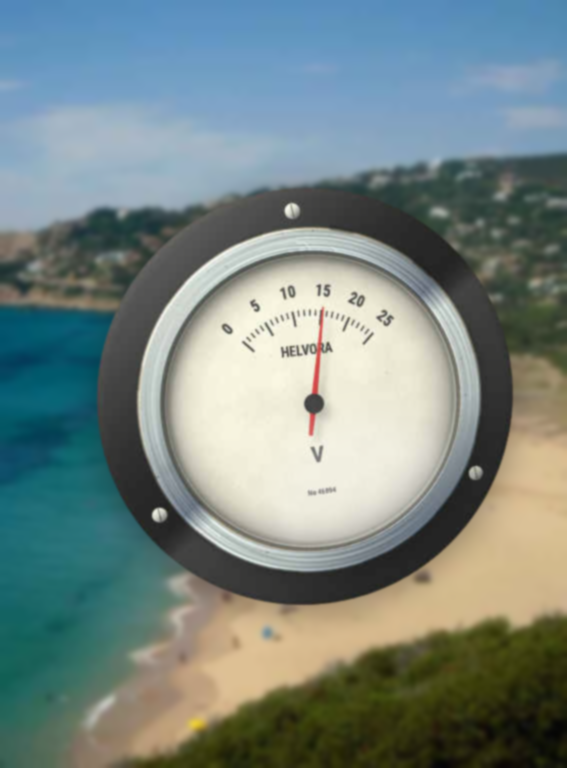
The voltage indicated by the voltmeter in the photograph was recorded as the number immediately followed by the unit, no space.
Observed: 15V
